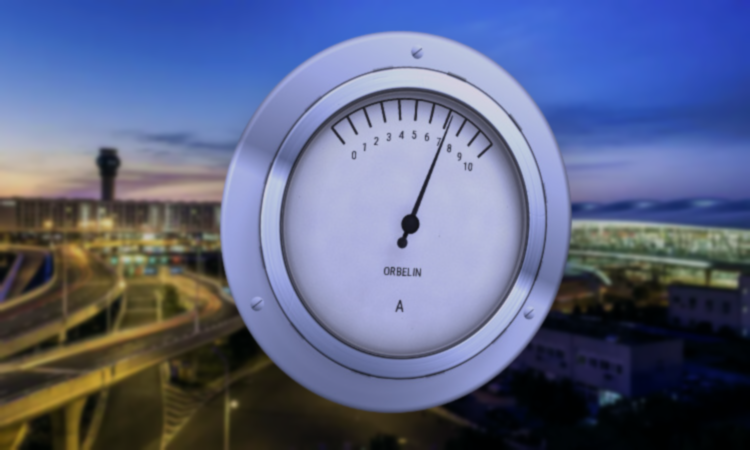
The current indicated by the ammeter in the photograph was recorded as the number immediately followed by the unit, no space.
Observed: 7A
